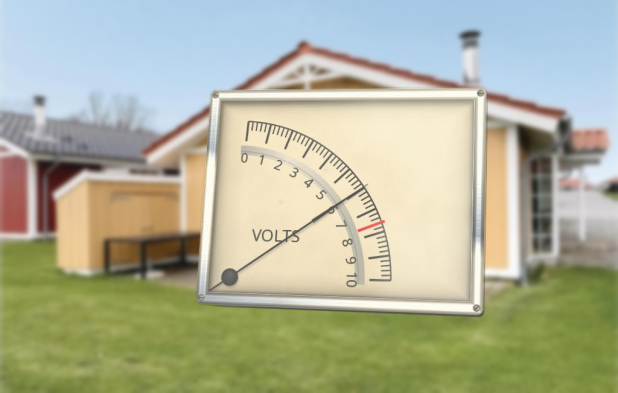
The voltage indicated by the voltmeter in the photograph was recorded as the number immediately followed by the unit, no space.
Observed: 6V
